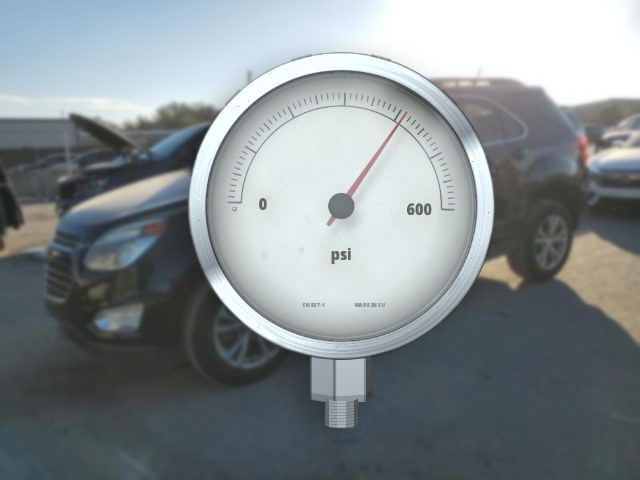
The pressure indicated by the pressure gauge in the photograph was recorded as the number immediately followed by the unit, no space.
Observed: 410psi
